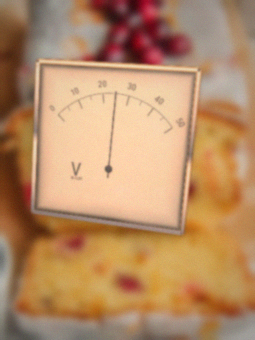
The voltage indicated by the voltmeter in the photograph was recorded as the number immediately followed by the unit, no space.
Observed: 25V
